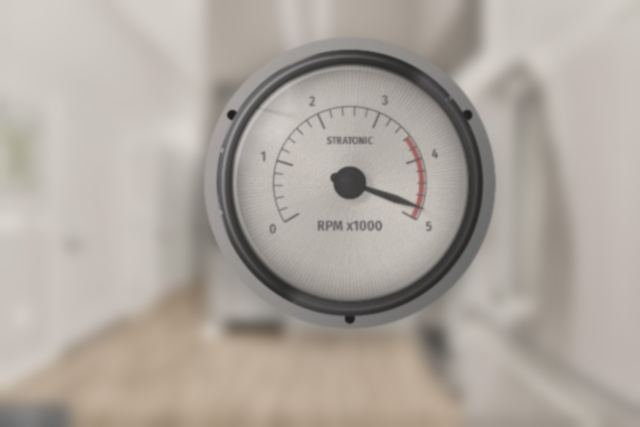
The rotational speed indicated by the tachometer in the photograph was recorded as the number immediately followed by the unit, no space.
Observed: 4800rpm
